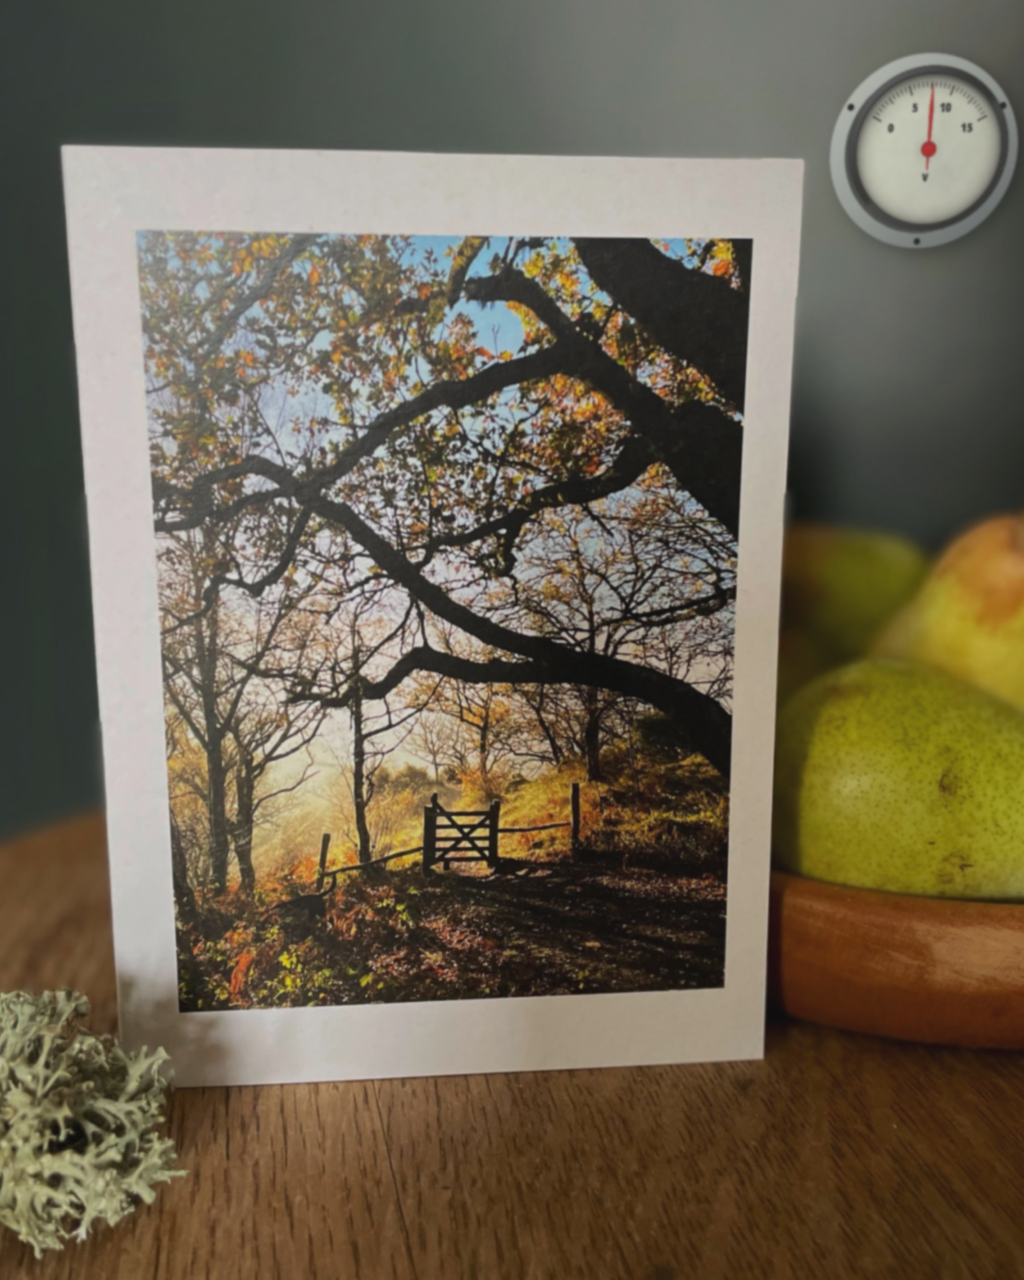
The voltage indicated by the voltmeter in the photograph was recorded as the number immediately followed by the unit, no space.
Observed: 7.5V
